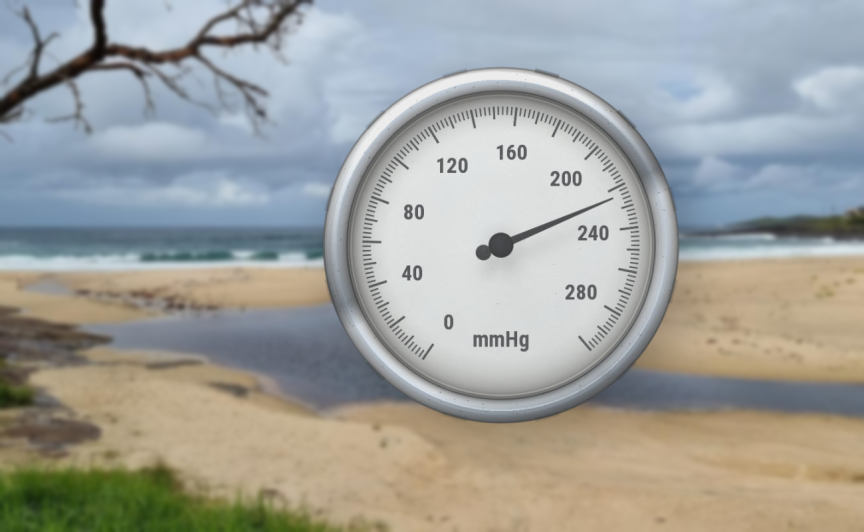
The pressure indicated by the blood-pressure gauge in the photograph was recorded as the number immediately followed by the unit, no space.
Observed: 224mmHg
